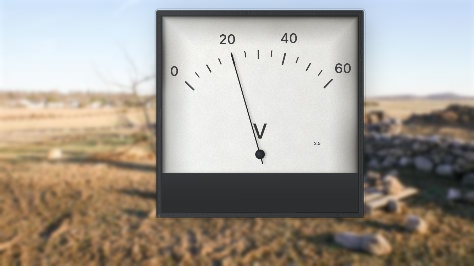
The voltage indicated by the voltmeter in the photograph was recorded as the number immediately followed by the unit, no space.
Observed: 20V
